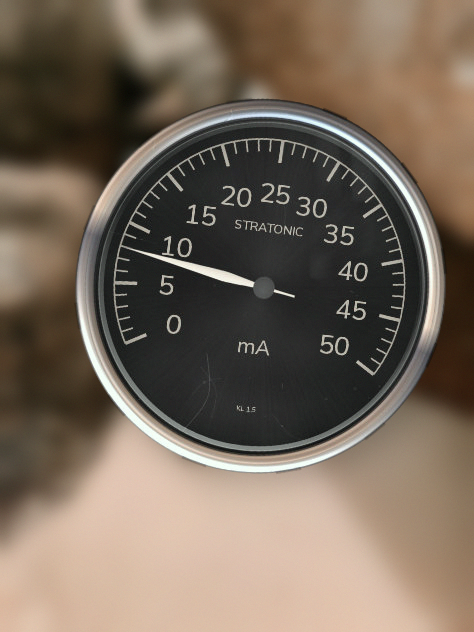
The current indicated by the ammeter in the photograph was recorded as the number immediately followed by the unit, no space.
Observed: 8mA
